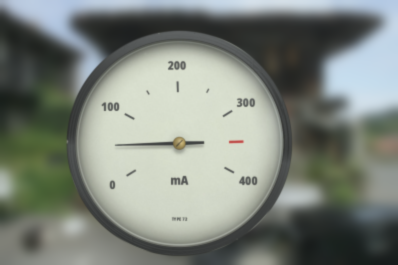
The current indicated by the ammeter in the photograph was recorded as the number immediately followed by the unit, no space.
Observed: 50mA
